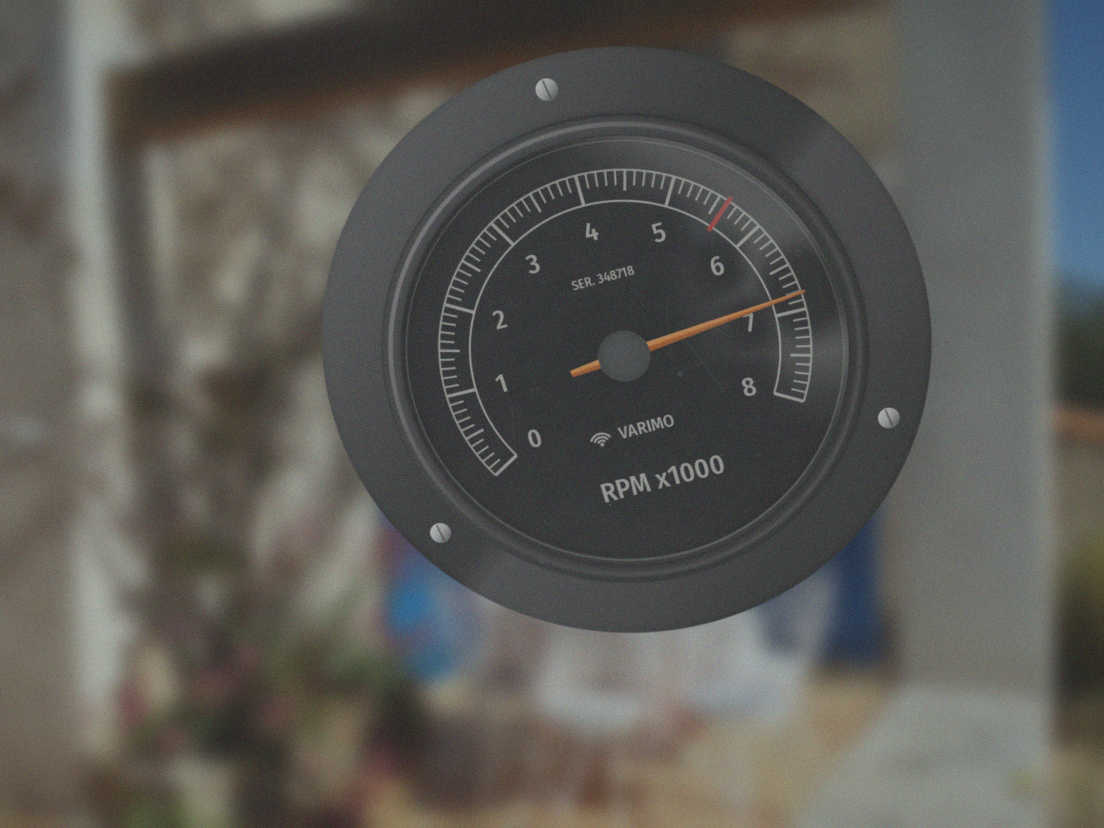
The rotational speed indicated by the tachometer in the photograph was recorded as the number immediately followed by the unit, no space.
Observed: 6800rpm
